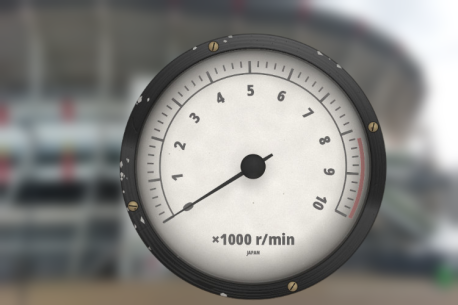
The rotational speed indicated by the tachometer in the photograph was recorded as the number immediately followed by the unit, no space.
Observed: 0rpm
